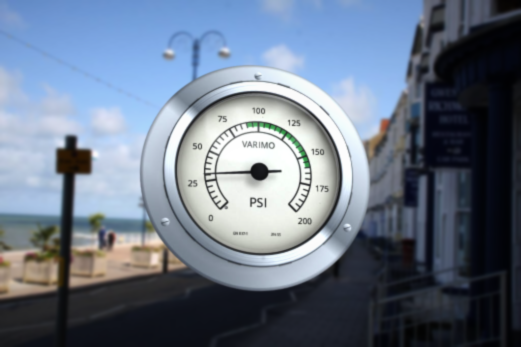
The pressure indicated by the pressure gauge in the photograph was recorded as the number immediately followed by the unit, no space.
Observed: 30psi
